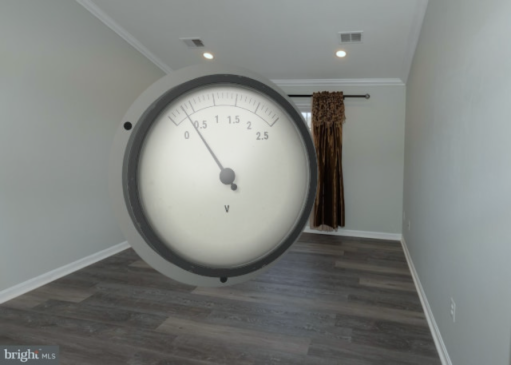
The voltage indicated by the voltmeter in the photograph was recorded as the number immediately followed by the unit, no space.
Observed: 0.3V
